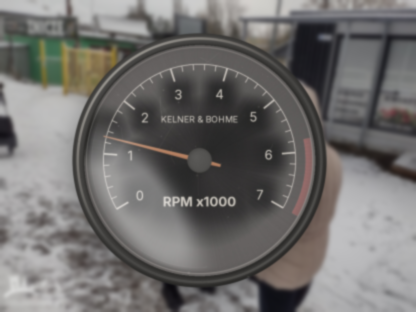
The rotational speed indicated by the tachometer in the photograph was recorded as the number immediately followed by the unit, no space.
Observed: 1300rpm
